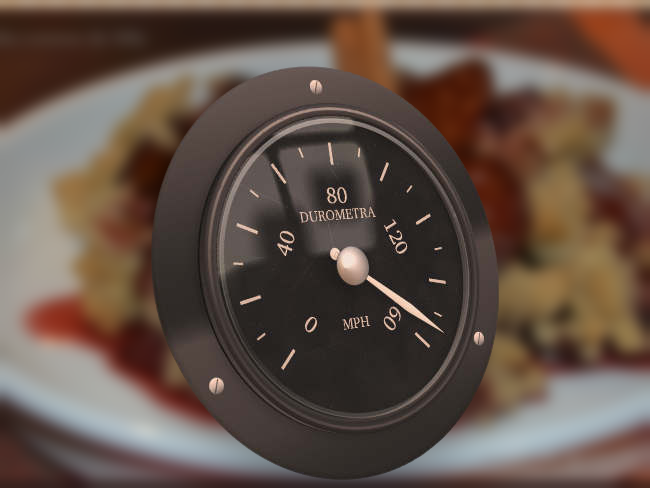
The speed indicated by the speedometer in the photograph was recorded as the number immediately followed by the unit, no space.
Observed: 155mph
